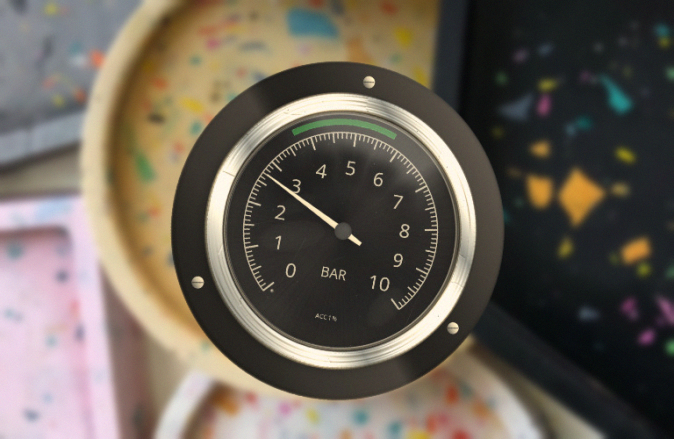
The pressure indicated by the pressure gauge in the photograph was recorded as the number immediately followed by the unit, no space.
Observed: 2.7bar
